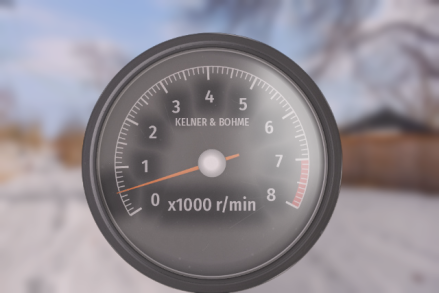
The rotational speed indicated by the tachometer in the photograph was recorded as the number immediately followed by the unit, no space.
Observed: 500rpm
